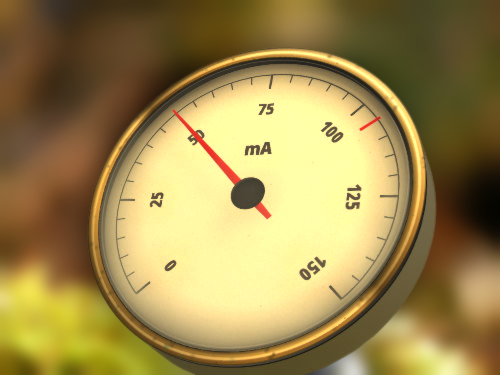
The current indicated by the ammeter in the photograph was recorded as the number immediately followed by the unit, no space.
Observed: 50mA
